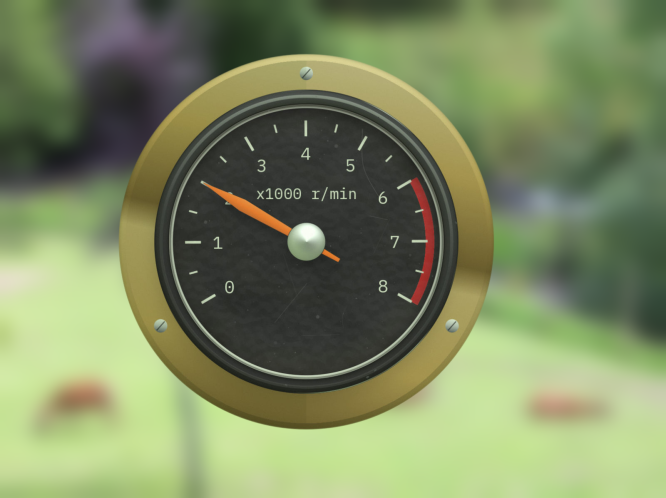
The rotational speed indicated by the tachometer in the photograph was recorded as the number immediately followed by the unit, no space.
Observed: 2000rpm
